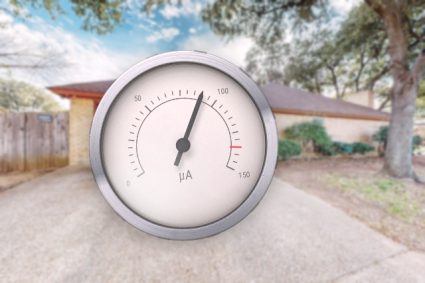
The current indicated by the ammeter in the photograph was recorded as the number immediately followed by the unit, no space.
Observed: 90µA
